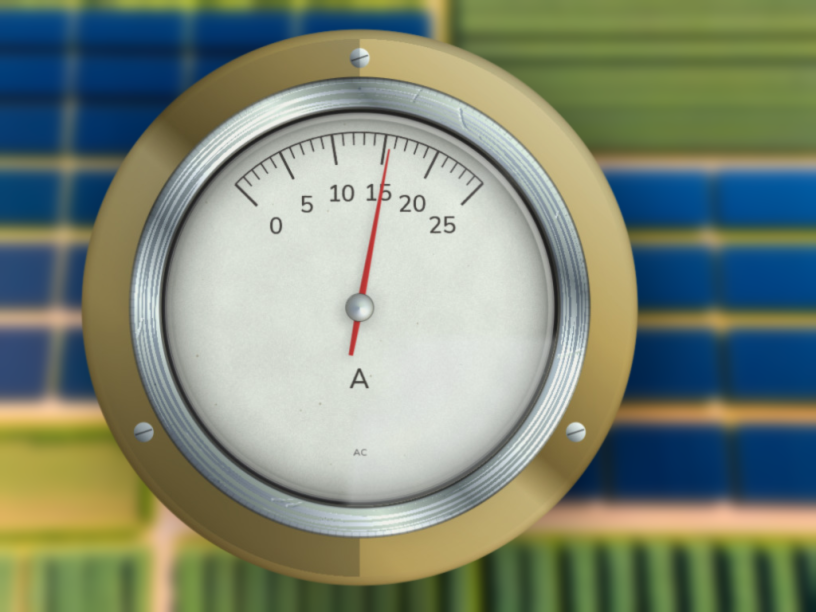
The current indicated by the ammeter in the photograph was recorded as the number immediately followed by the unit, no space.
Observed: 15.5A
